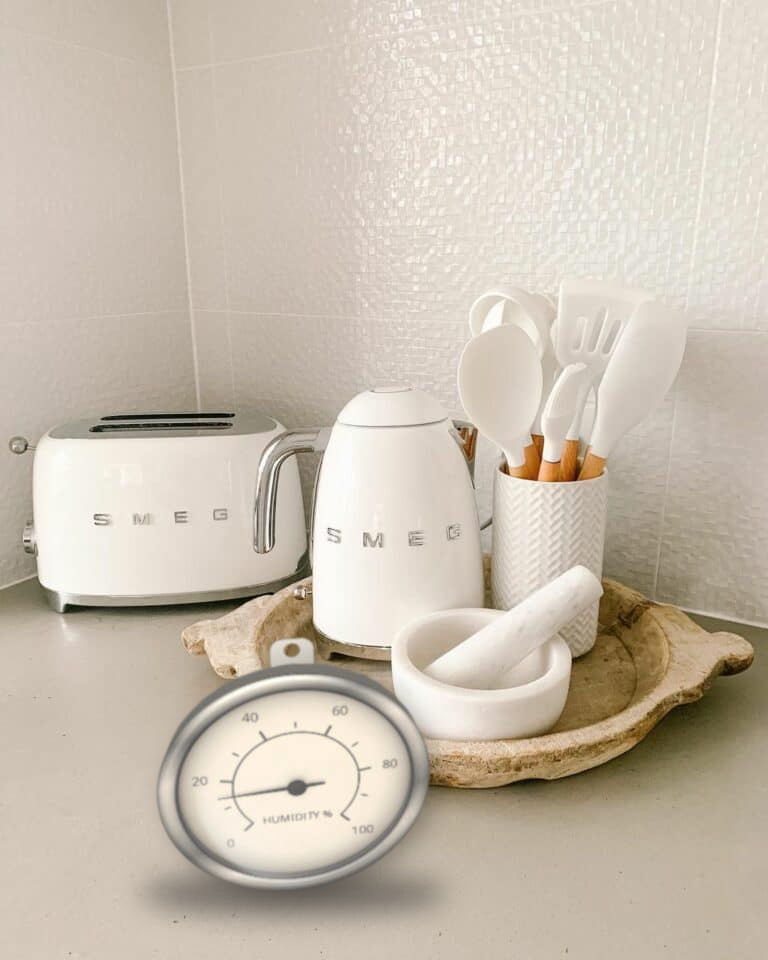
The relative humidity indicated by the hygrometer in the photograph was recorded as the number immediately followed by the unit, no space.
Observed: 15%
